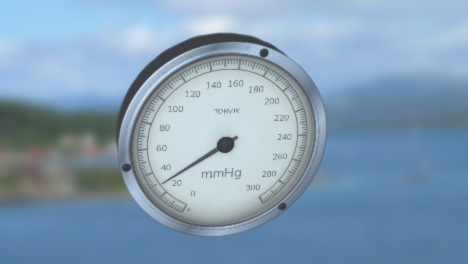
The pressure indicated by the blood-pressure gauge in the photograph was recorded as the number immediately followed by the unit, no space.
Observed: 30mmHg
